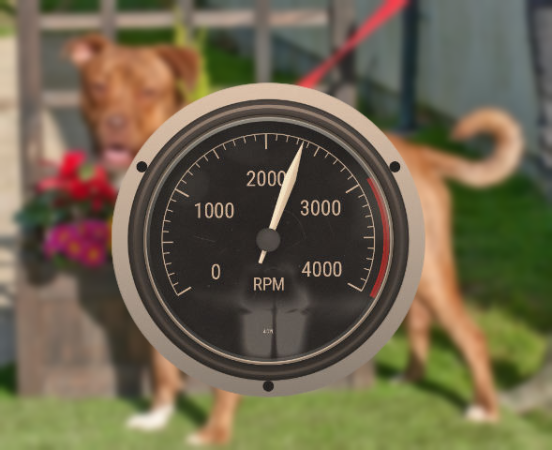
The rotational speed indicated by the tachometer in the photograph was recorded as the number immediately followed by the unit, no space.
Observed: 2350rpm
